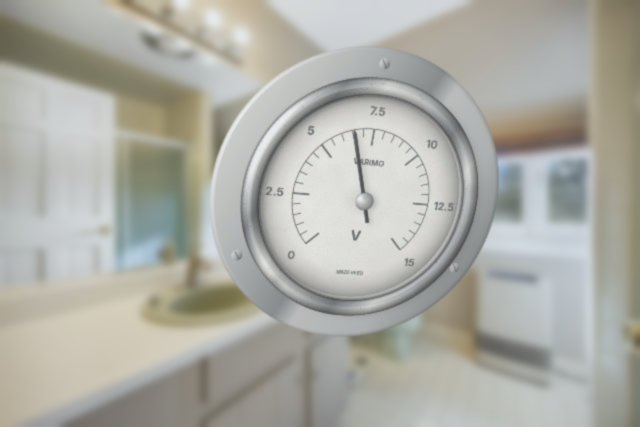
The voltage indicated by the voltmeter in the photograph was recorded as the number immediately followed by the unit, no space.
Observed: 6.5V
